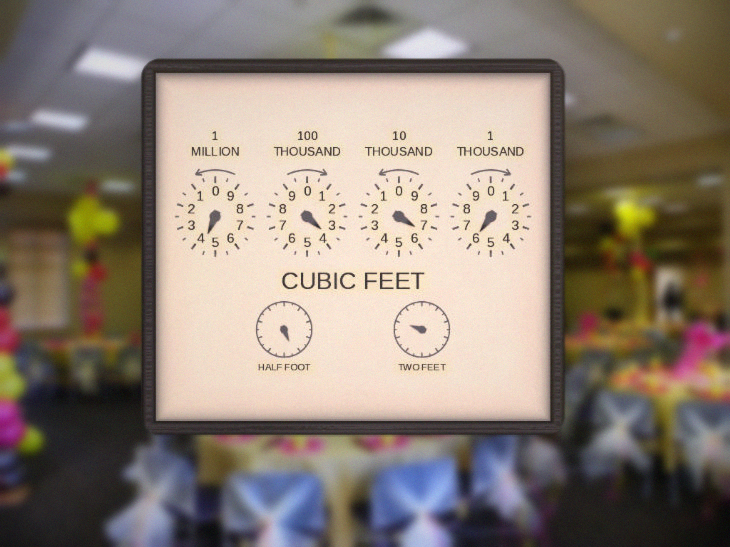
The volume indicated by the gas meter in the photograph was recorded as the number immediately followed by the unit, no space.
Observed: 436600ft³
